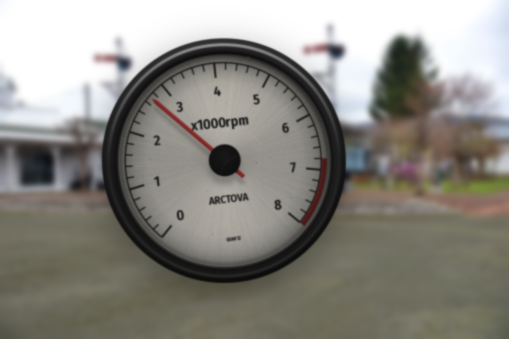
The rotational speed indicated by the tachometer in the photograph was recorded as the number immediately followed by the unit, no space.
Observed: 2700rpm
